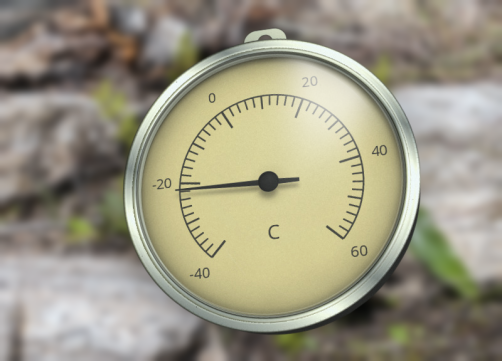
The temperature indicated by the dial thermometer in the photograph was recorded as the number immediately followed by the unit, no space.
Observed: -22°C
